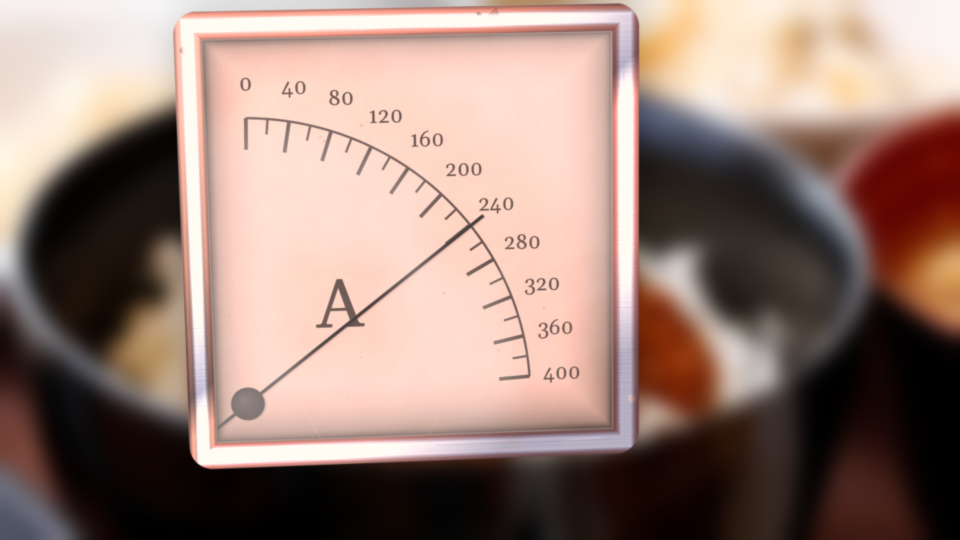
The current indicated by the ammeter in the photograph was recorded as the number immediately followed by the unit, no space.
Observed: 240A
